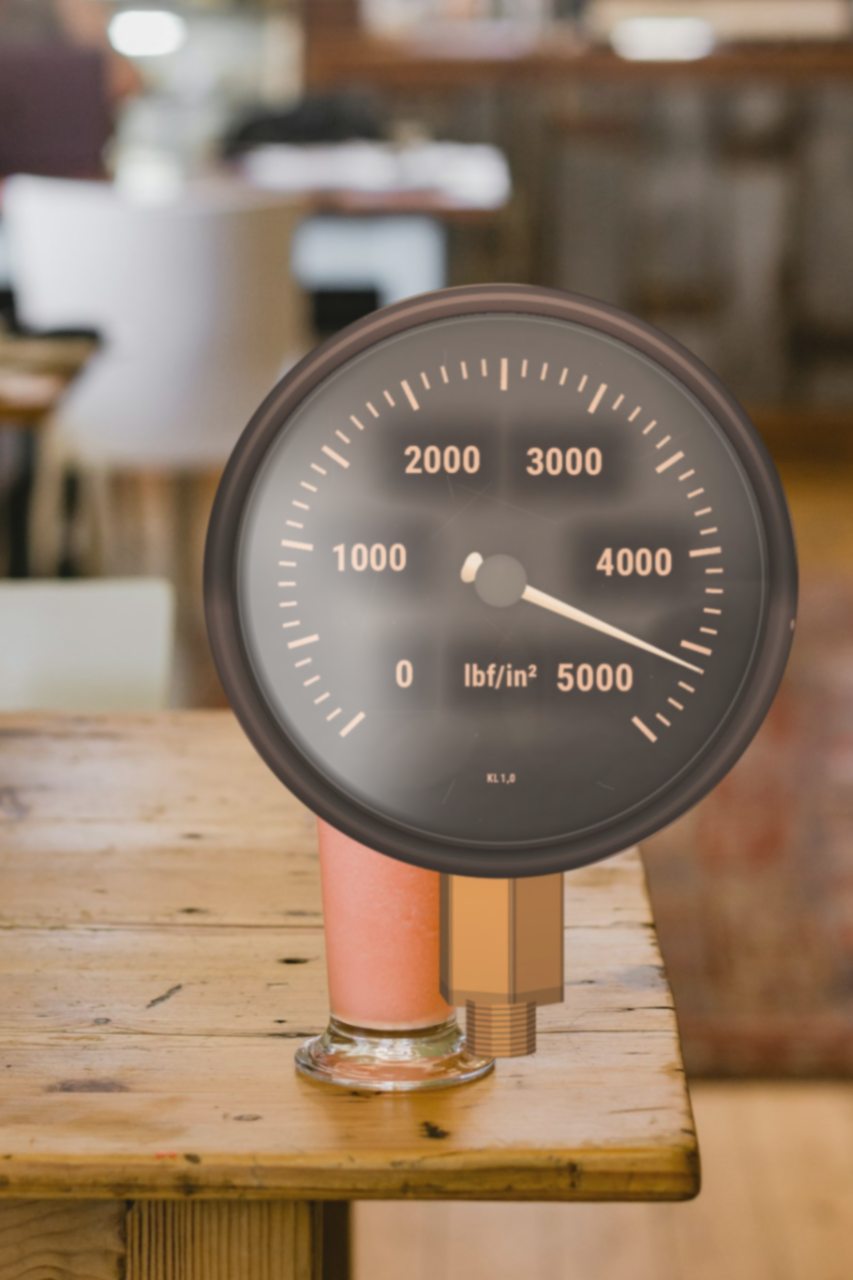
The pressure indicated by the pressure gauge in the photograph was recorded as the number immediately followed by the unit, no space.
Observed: 4600psi
